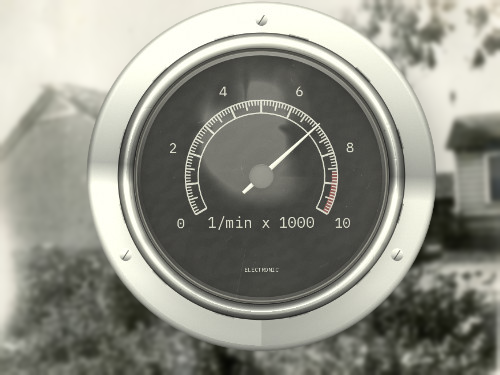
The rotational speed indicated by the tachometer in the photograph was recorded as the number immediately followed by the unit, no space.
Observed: 7000rpm
